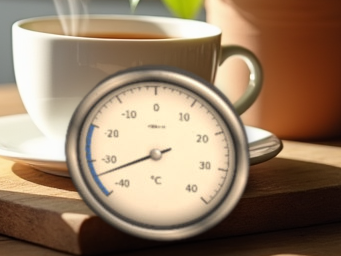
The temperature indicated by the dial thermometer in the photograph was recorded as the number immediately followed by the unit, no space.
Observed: -34°C
